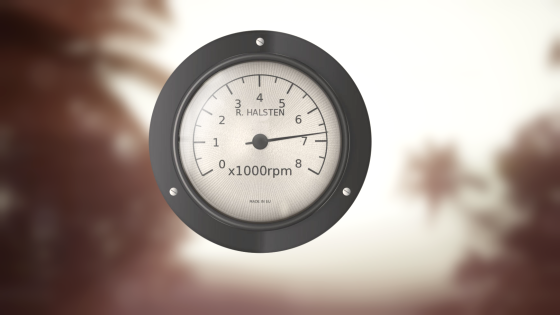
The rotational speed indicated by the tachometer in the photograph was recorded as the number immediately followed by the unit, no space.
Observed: 6750rpm
